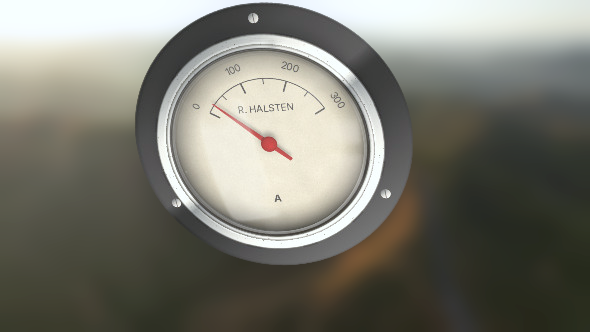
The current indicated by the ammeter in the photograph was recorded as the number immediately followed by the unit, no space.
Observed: 25A
